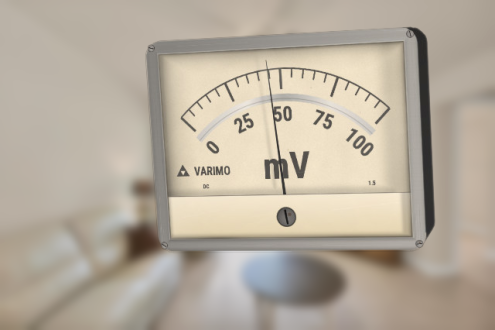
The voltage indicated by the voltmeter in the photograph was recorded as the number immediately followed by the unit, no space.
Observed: 45mV
